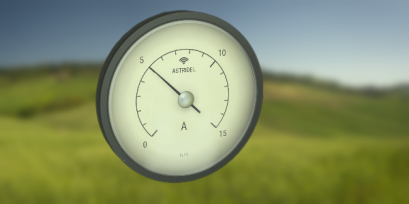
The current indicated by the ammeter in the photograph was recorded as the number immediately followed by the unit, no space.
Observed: 5A
